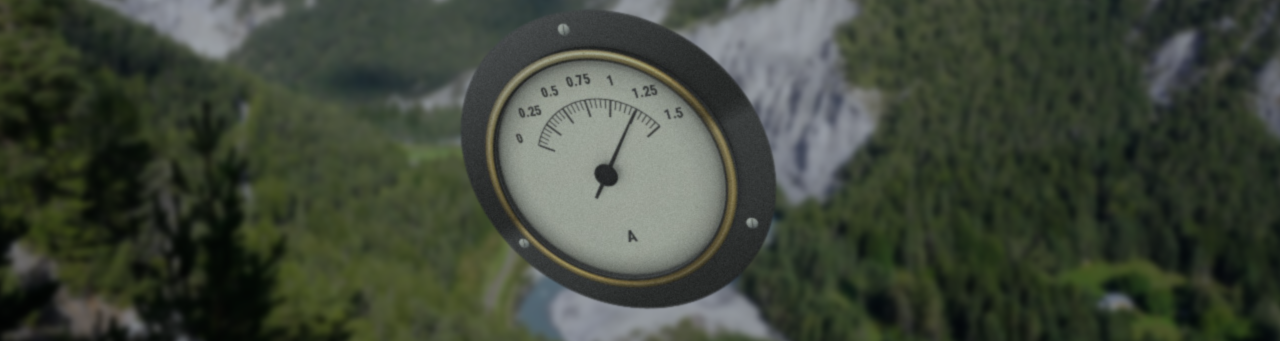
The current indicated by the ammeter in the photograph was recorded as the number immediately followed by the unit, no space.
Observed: 1.25A
